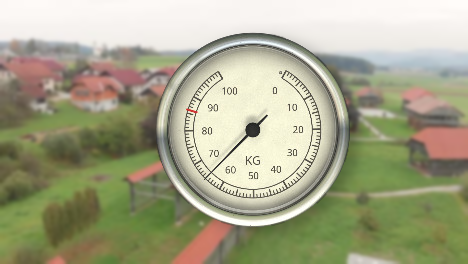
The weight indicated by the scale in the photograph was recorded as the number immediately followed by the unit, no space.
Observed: 65kg
